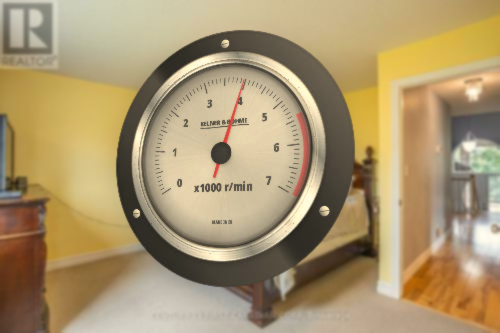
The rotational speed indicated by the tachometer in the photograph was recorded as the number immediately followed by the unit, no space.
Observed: 4000rpm
